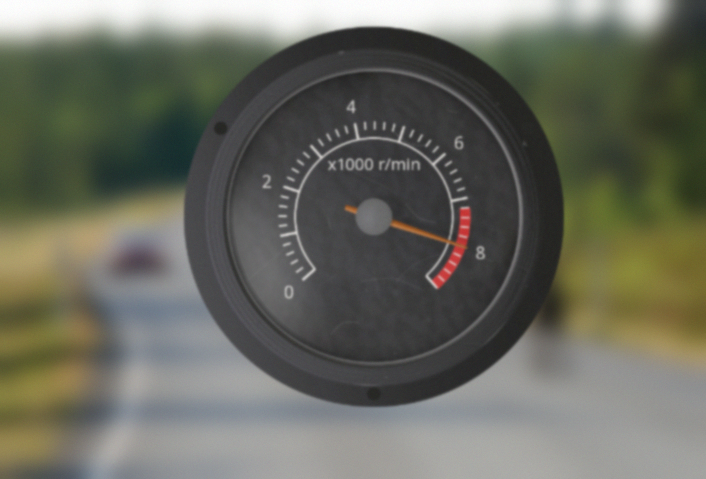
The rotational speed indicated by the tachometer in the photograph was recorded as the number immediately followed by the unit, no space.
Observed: 8000rpm
